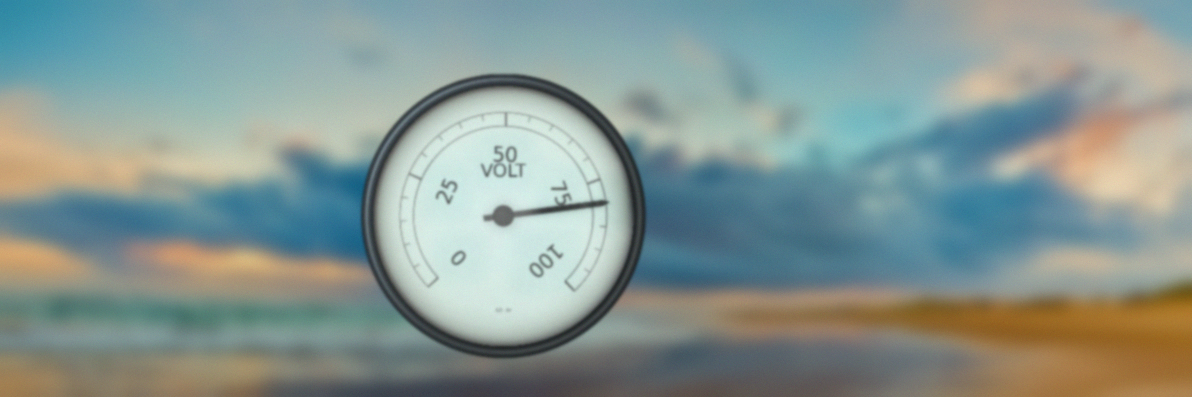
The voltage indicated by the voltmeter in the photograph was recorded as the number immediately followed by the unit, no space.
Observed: 80V
